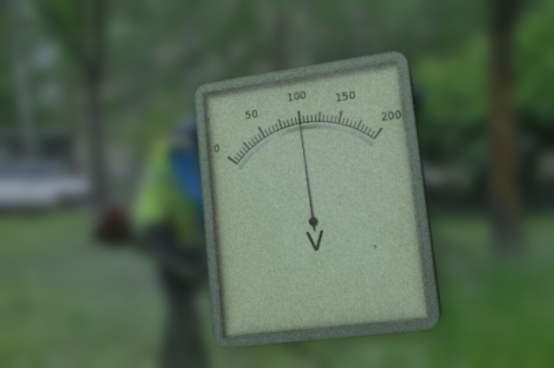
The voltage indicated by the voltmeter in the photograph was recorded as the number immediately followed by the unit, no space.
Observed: 100V
